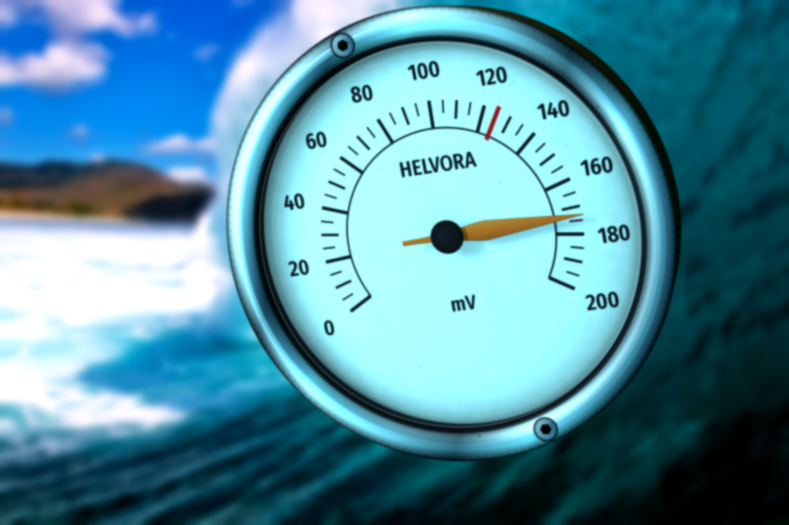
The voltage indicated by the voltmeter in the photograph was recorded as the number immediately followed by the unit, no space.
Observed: 172.5mV
